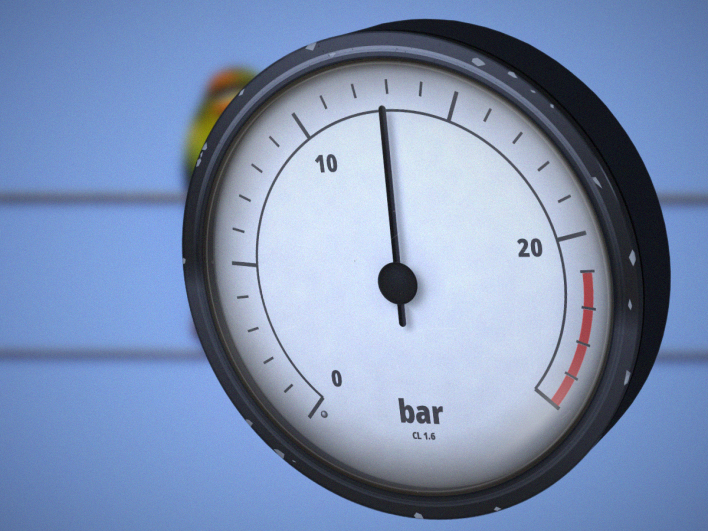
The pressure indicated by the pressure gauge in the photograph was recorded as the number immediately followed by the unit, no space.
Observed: 13bar
